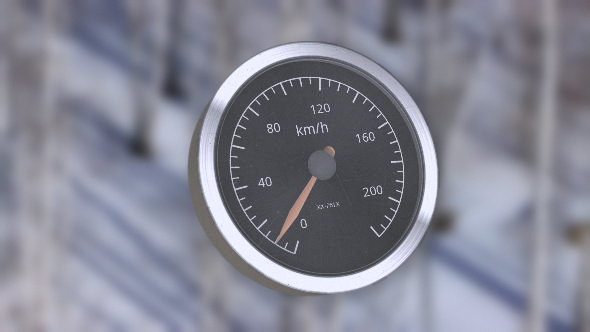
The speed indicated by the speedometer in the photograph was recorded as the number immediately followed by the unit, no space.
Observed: 10km/h
